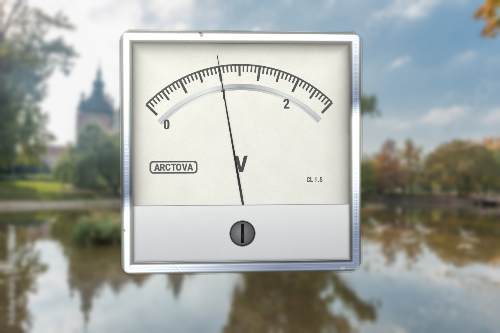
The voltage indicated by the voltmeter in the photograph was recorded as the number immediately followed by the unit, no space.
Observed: 1V
